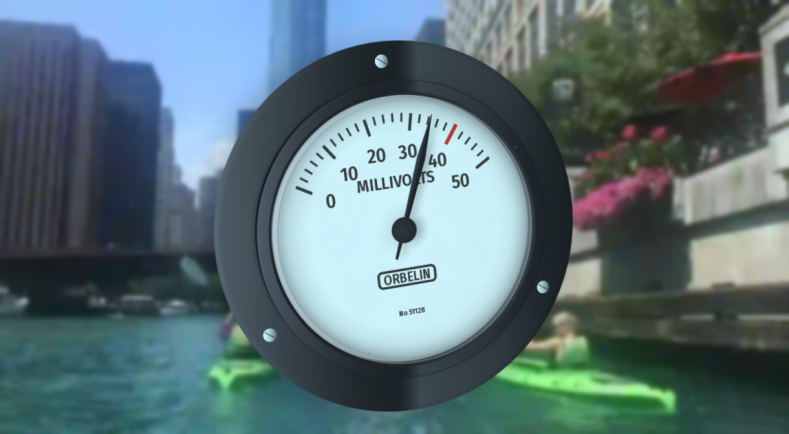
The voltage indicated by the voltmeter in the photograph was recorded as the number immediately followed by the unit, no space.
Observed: 34mV
